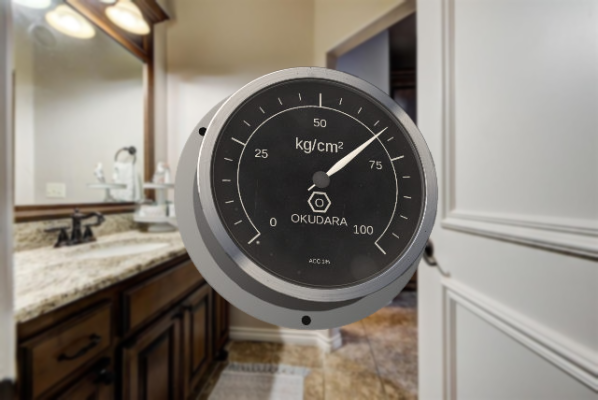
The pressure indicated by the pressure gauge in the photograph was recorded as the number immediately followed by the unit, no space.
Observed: 67.5kg/cm²
